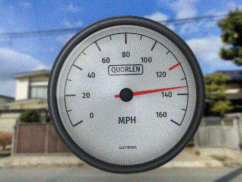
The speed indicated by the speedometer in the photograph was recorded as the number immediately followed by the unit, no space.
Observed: 135mph
